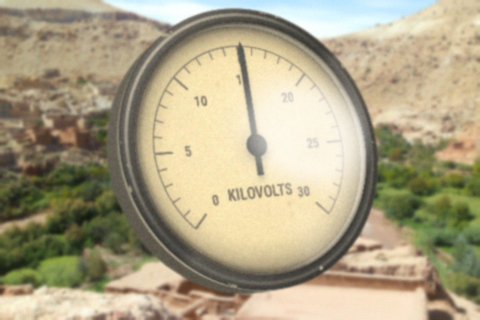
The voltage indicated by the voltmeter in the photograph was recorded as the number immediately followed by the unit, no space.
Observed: 15kV
